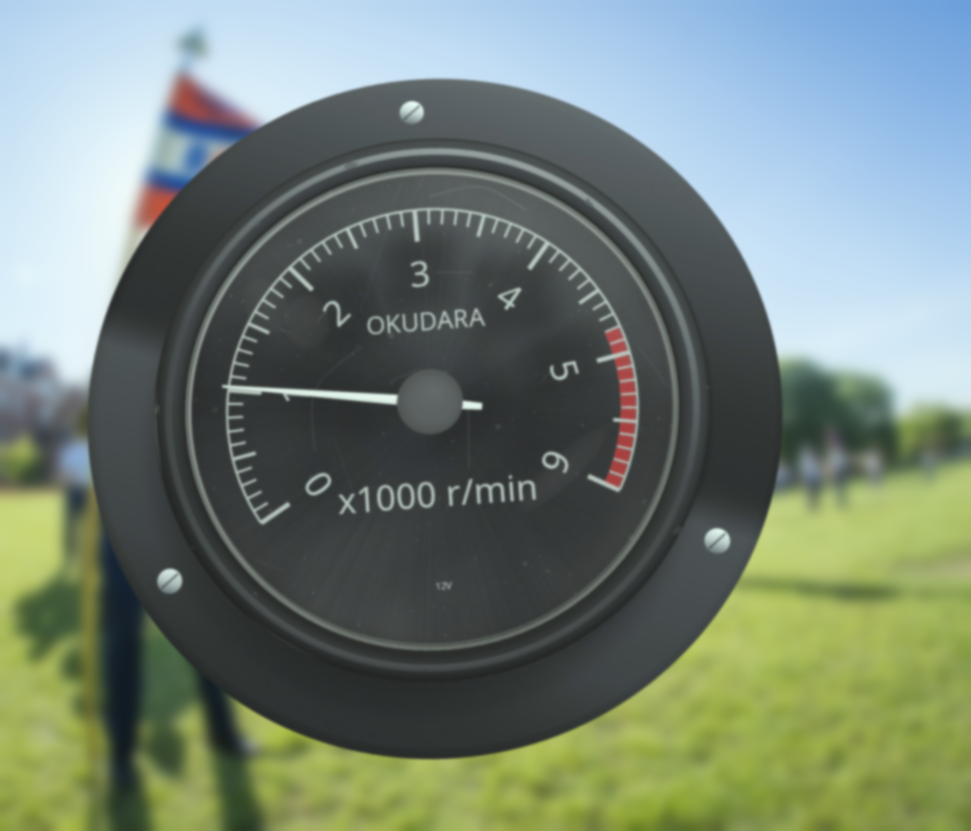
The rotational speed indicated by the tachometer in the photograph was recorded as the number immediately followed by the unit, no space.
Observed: 1000rpm
